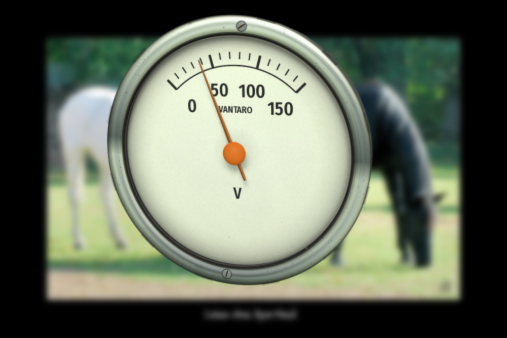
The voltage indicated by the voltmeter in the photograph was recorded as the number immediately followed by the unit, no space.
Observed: 40V
